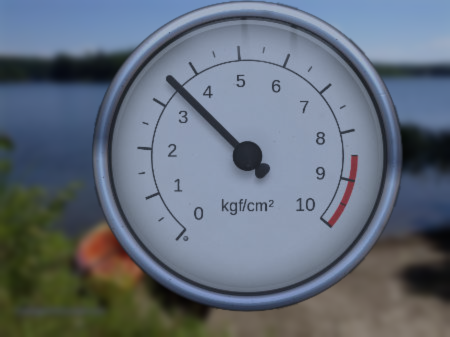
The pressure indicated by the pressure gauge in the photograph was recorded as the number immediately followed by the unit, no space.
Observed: 3.5kg/cm²
